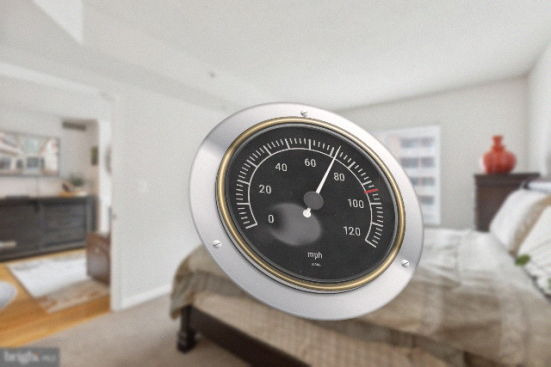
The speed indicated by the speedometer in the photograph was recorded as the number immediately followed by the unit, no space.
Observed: 72mph
